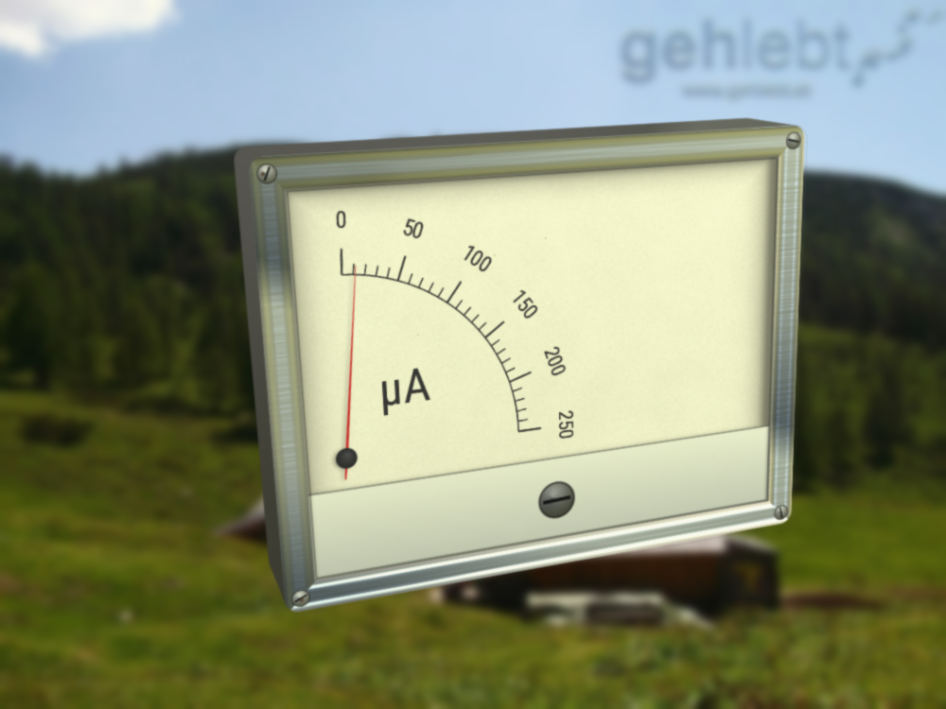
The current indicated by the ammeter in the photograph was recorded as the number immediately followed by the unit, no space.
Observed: 10µA
